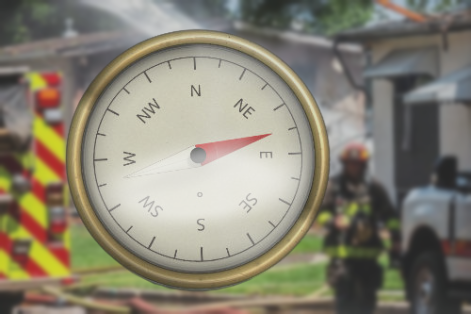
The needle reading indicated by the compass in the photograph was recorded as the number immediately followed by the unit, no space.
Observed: 75°
